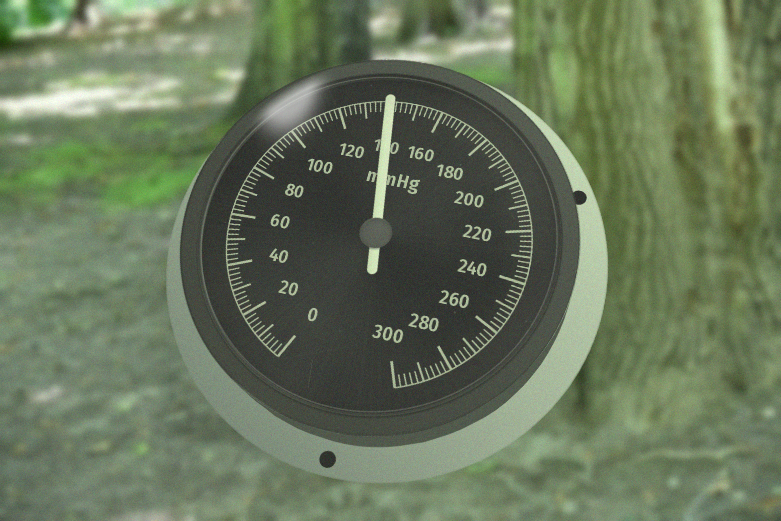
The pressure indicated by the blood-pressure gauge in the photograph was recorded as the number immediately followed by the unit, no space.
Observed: 140mmHg
